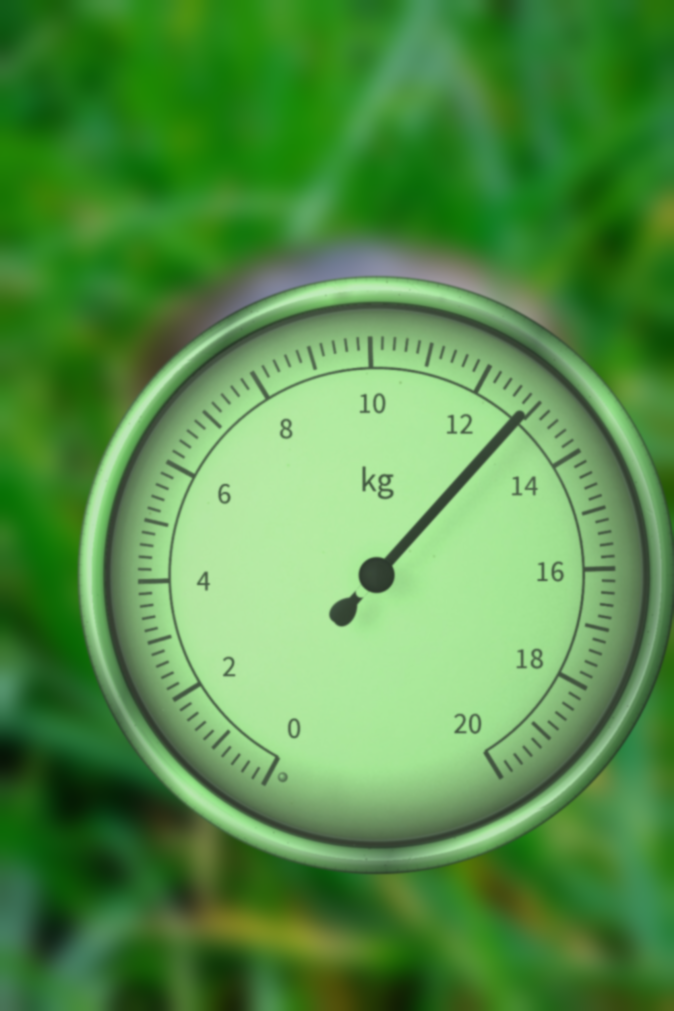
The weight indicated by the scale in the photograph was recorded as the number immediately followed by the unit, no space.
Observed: 12.9kg
